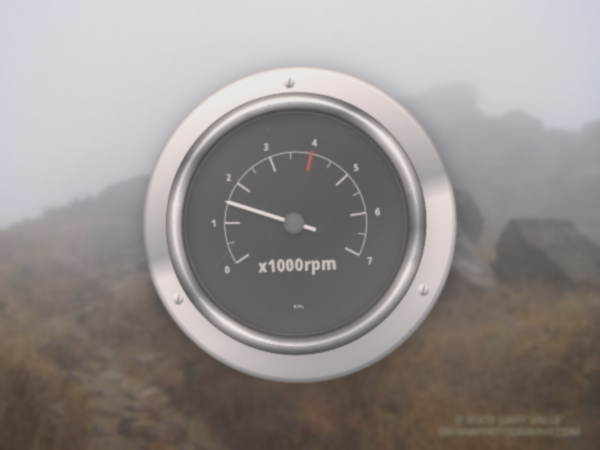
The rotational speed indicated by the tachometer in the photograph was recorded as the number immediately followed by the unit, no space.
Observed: 1500rpm
